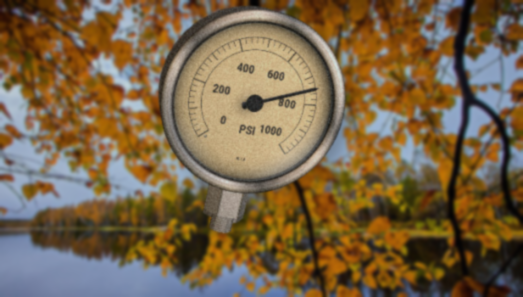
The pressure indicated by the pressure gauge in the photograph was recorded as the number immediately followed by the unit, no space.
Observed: 740psi
